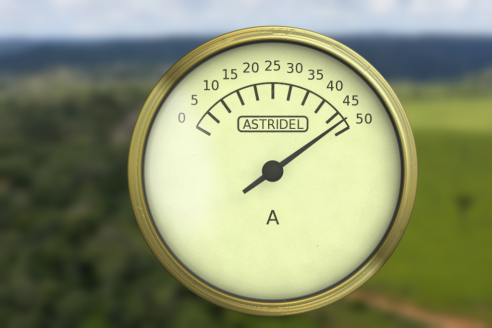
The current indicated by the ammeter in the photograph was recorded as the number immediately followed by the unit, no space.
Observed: 47.5A
